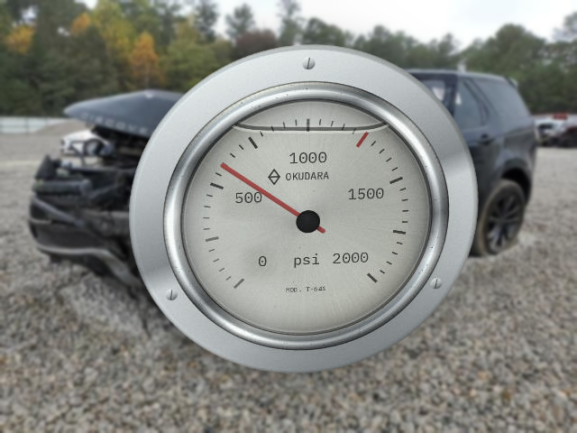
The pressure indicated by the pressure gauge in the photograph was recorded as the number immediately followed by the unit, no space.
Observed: 600psi
